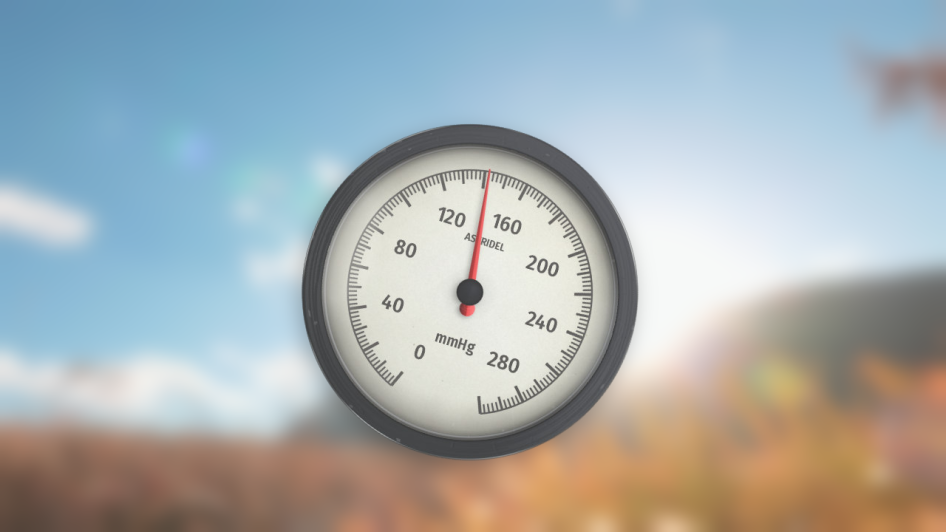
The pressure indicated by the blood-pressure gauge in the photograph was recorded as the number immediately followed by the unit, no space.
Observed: 142mmHg
